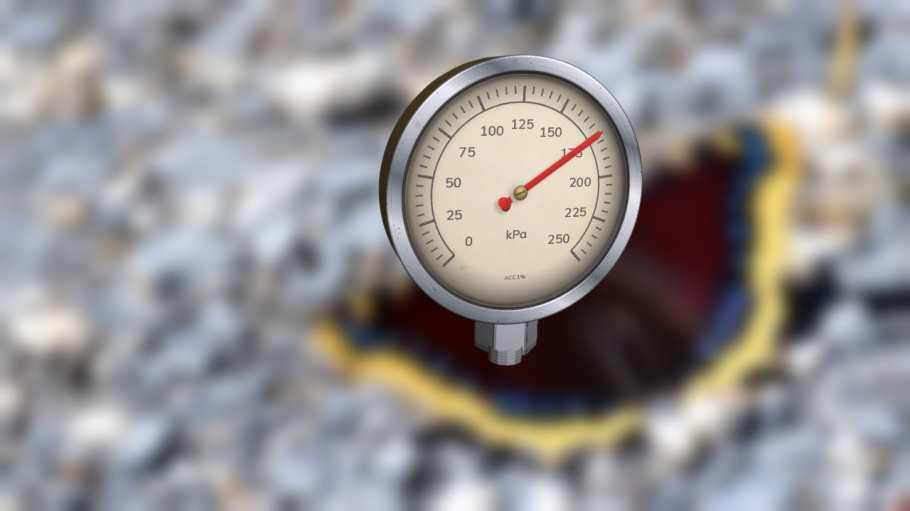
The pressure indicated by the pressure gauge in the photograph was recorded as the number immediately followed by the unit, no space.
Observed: 175kPa
